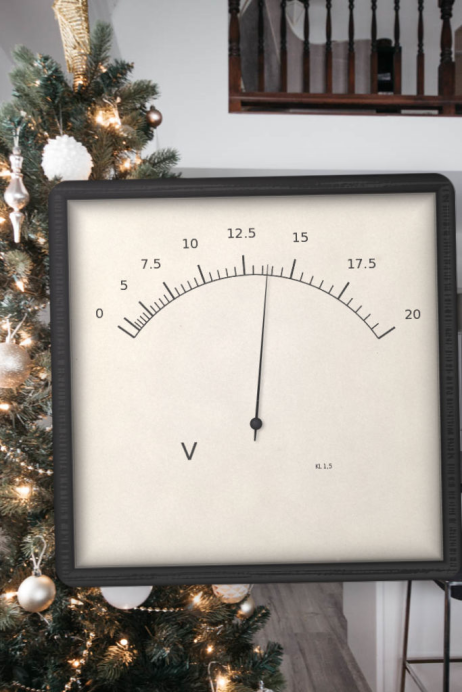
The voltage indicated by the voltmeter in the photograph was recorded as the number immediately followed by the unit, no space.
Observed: 13.75V
